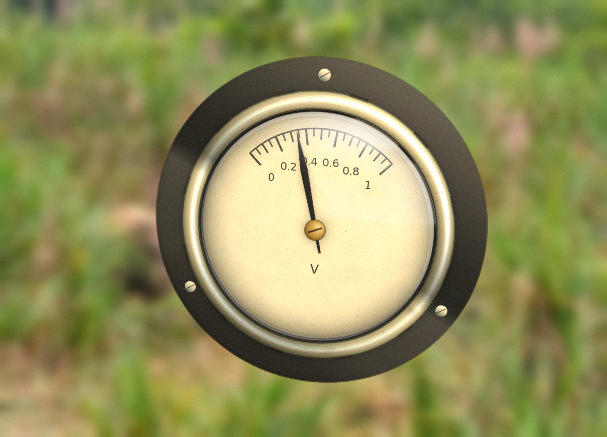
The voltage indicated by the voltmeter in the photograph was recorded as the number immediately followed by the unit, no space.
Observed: 0.35V
